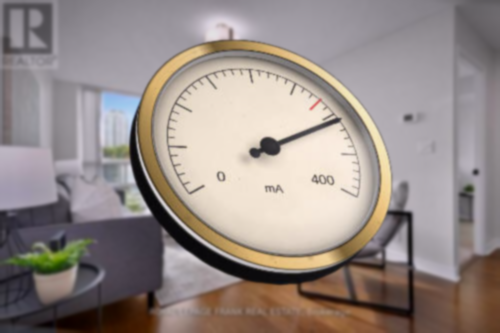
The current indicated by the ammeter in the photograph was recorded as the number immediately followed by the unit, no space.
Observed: 310mA
